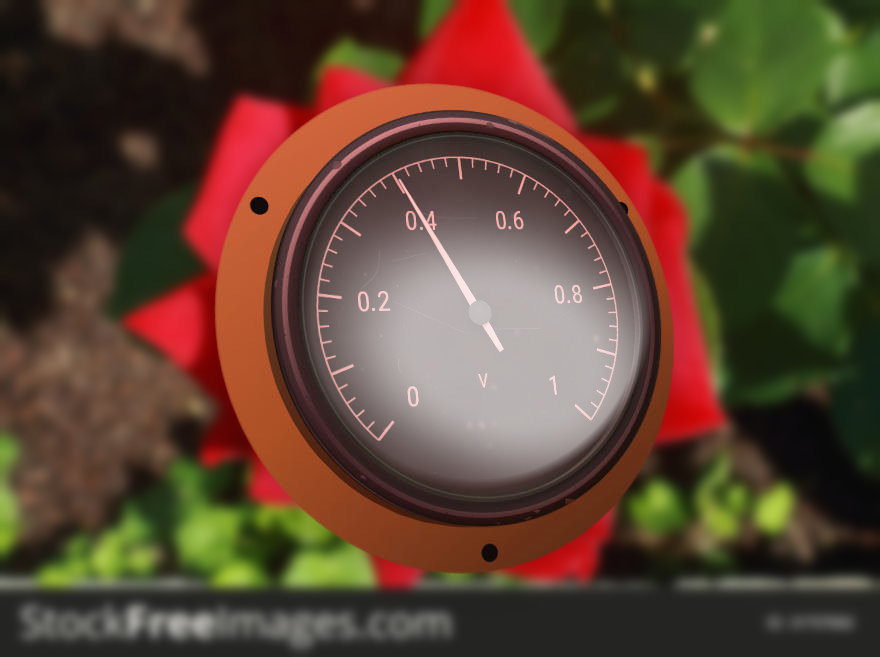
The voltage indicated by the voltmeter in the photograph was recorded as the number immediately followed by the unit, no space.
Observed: 0.4V
